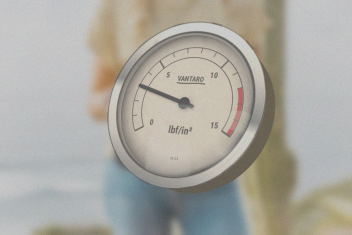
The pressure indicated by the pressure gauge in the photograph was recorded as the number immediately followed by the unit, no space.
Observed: 3psi
